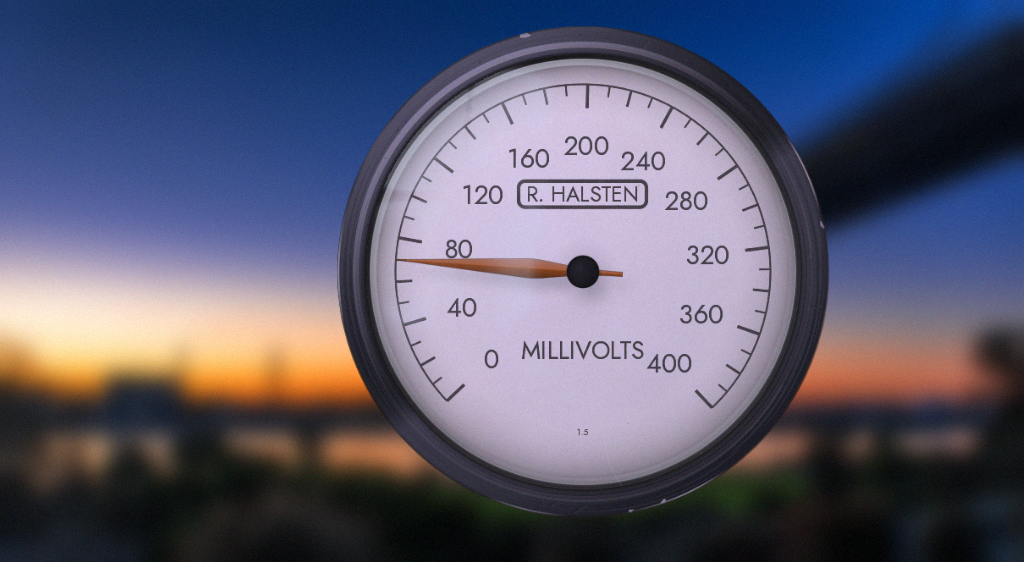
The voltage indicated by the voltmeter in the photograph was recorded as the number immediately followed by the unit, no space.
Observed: 70mV
